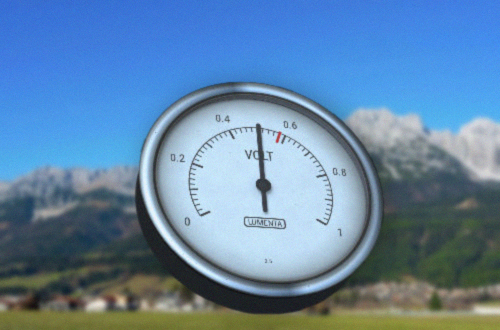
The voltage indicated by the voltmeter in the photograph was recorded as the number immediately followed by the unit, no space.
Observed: 0.5V
